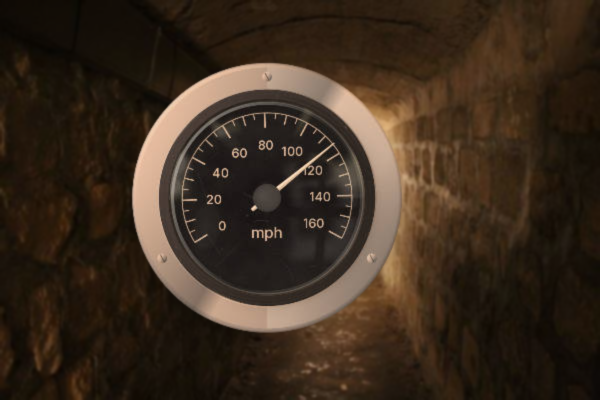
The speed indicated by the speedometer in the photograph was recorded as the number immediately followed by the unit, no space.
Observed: 115mph
